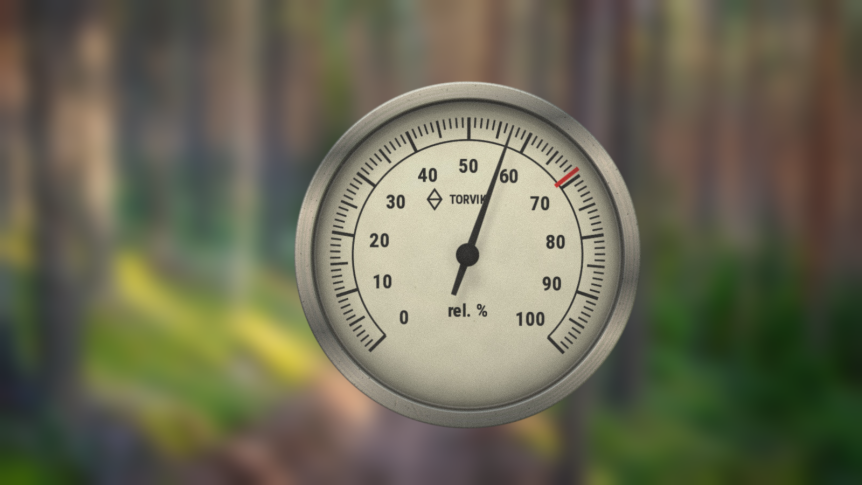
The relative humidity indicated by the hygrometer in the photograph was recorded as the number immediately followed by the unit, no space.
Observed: 57%
